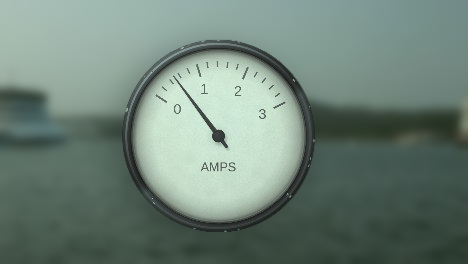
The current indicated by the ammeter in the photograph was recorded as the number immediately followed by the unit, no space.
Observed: 0.5A
